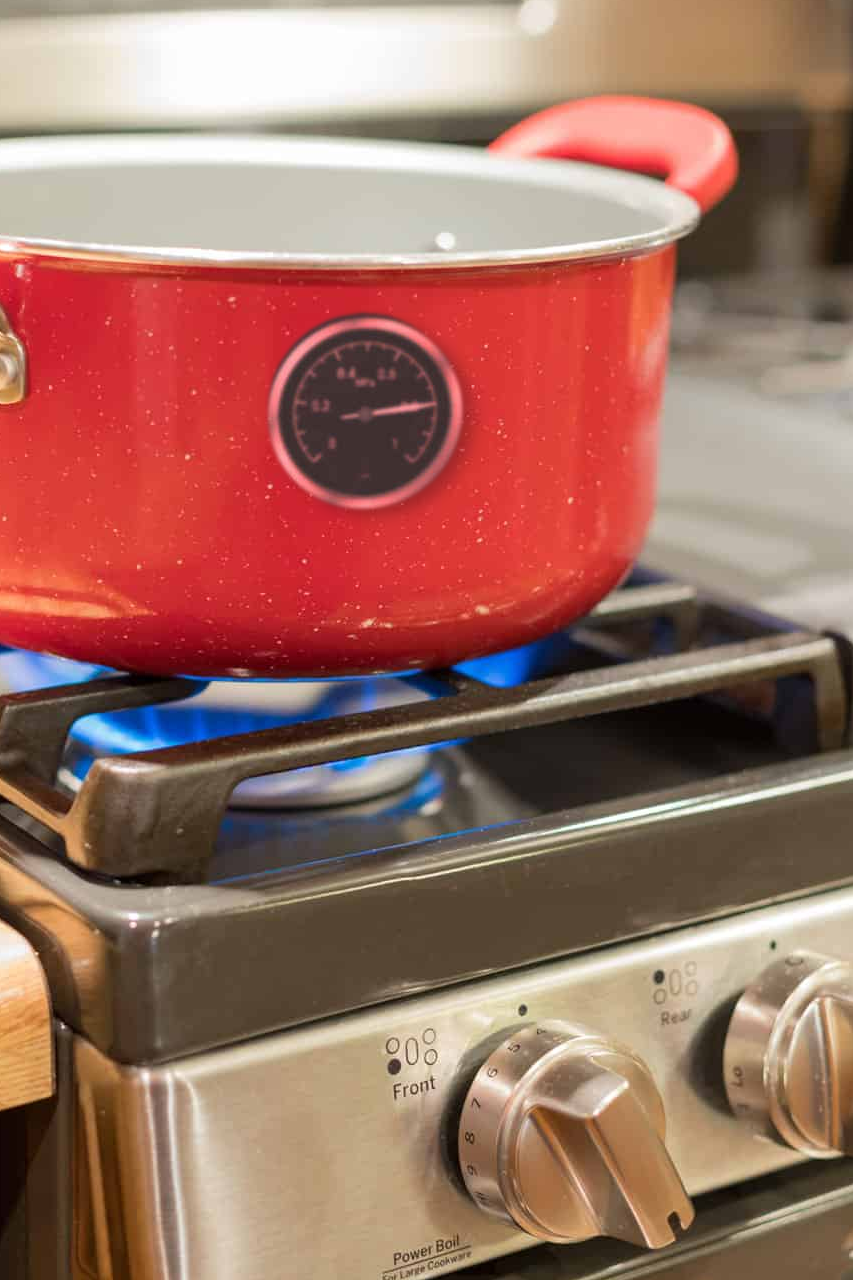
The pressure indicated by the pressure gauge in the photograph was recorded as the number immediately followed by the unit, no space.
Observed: 0.8MPa
